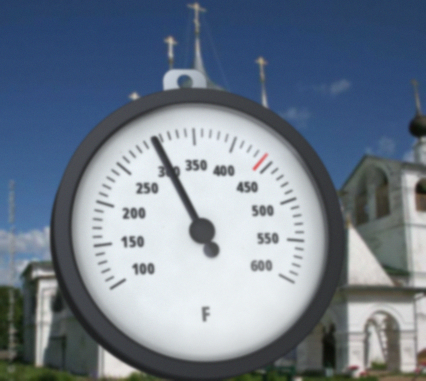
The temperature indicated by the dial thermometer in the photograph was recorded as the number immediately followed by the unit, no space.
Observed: 300°F
